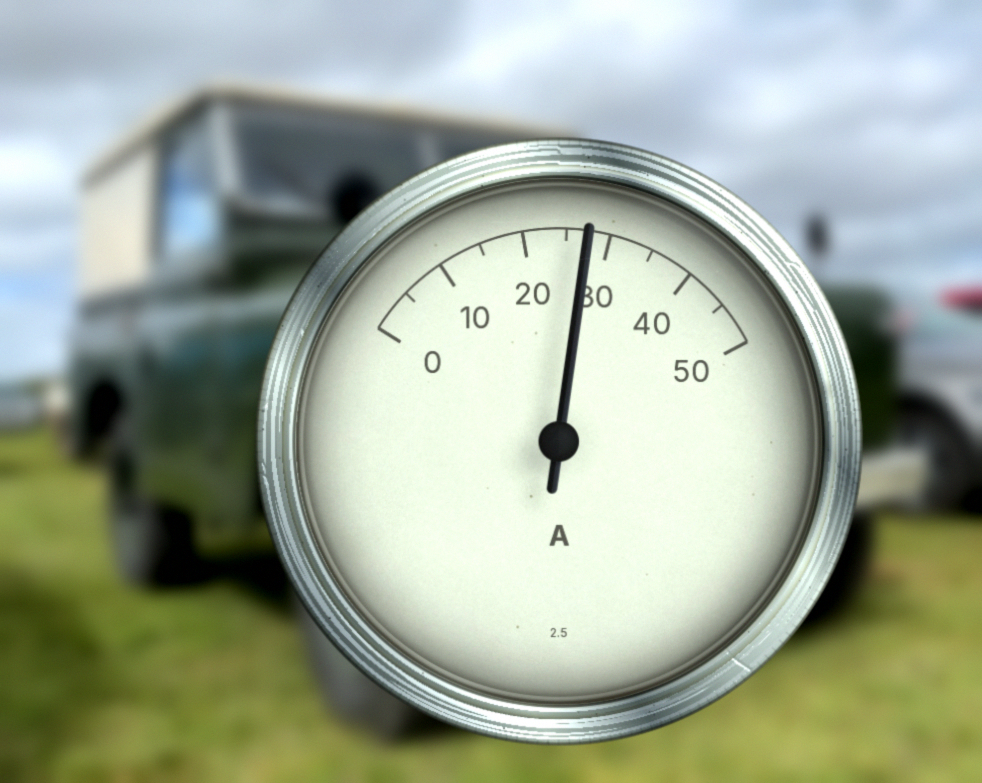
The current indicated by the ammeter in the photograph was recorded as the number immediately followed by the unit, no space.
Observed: 27.5A
